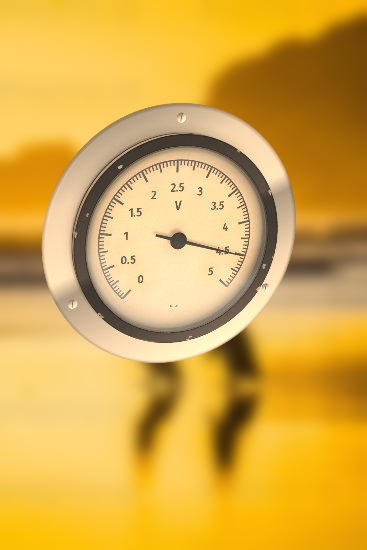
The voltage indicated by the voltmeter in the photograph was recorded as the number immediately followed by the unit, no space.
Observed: 4.5V
